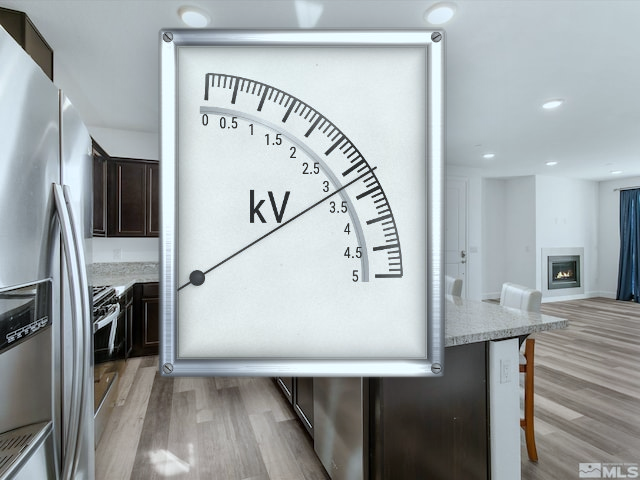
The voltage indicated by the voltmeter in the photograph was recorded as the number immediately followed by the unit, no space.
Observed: 3.2kV
